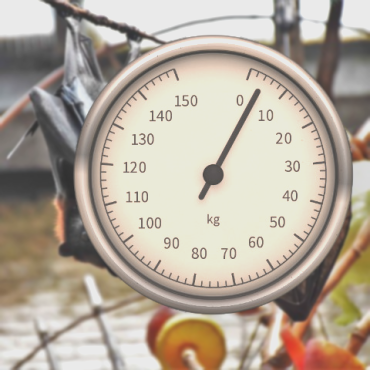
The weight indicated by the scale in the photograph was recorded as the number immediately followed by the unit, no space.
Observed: 4kg
